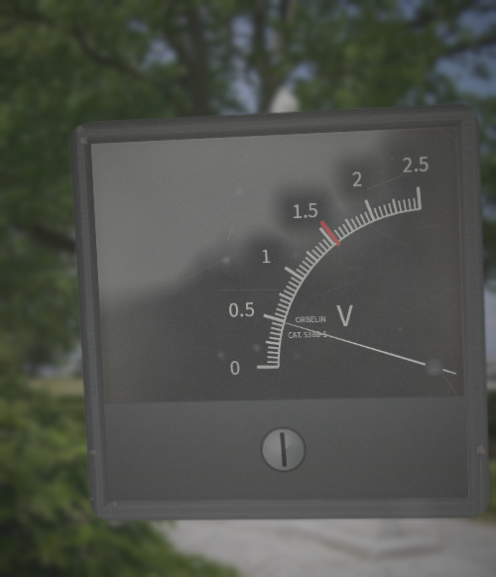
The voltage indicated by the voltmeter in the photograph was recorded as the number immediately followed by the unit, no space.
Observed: 0.5V
